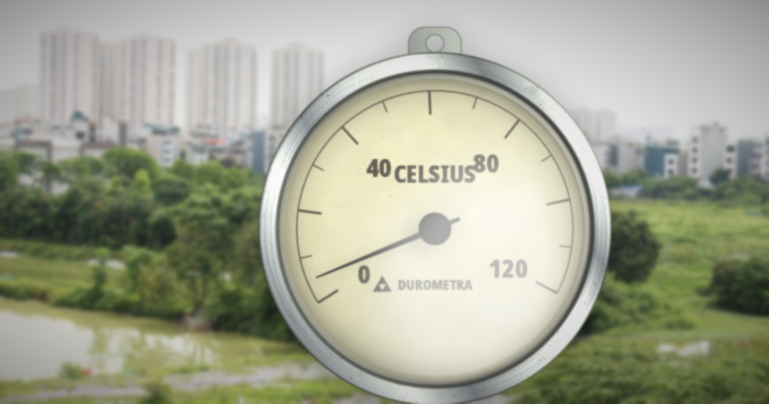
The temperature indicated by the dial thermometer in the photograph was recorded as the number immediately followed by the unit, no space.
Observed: 5°C
